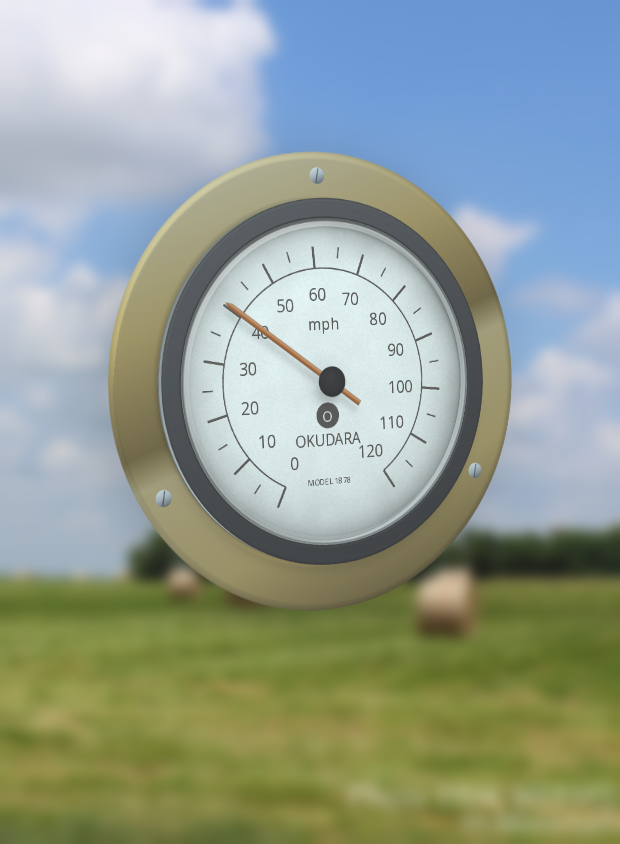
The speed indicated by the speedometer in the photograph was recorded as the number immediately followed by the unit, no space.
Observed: 40mph
